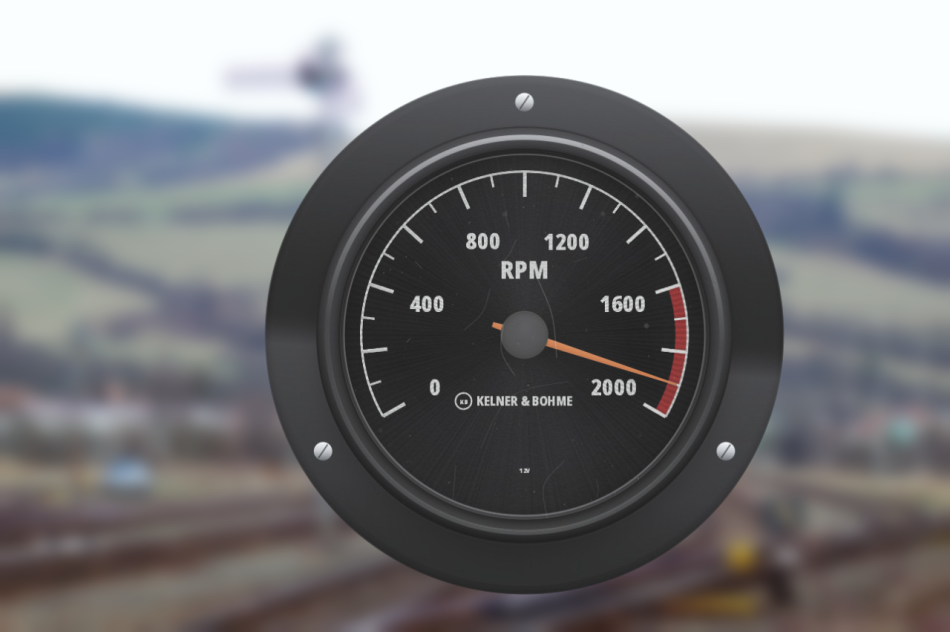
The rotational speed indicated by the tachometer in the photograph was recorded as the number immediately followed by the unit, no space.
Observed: 1900rpm
